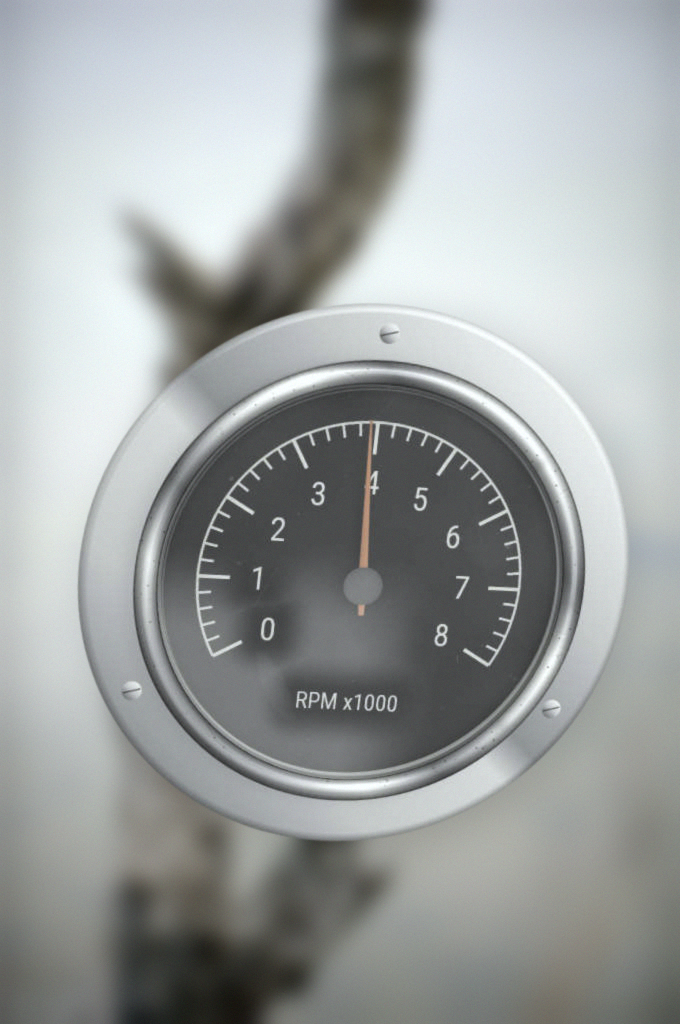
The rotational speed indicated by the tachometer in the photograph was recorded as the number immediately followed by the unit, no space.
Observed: 3900rpm
